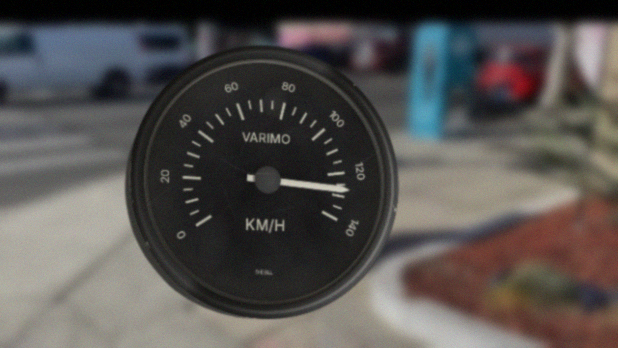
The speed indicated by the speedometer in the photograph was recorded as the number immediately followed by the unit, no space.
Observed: 127.5km/h
